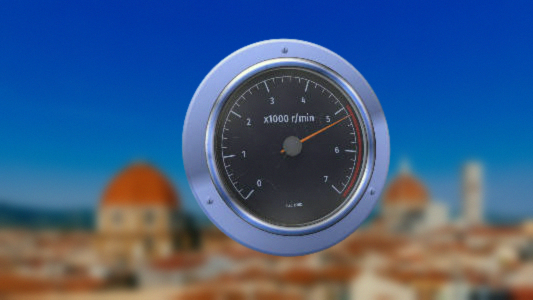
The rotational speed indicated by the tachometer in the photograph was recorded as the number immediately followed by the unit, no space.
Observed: 5200rpm
